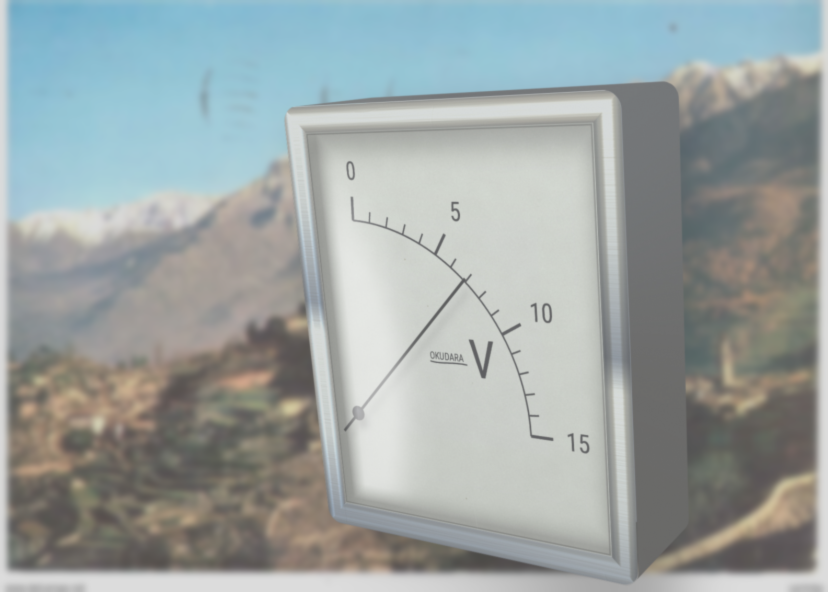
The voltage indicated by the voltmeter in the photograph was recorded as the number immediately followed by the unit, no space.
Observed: 7V
